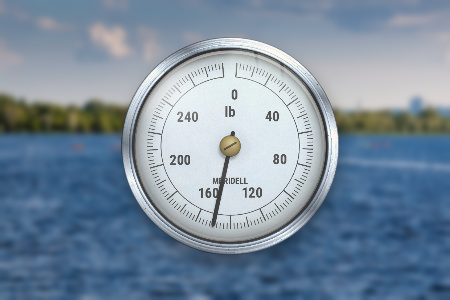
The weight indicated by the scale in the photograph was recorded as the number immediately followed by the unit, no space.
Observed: 150lb
